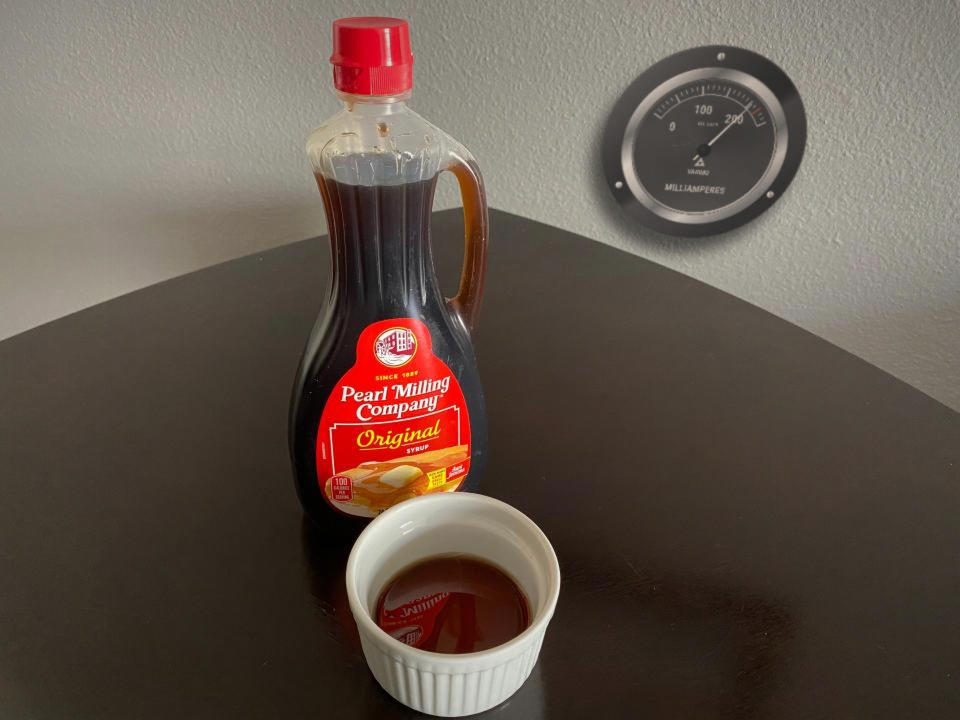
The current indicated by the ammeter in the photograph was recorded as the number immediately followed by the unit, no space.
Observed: 200mA
